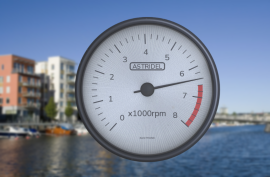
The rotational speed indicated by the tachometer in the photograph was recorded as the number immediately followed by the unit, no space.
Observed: 6400rpm
